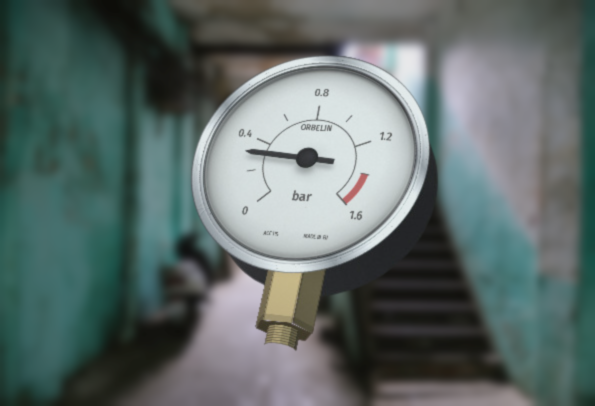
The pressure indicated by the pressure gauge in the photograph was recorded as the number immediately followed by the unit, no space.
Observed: 0.3bar
